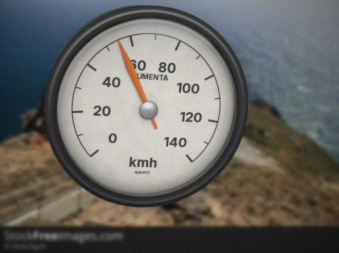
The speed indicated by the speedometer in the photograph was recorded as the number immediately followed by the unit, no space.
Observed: 55km/h
